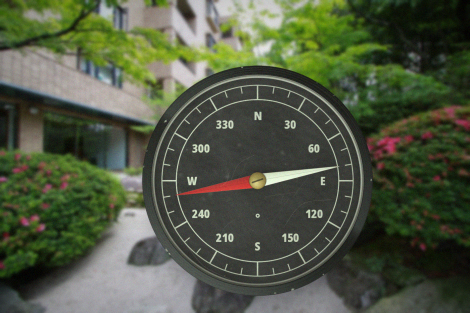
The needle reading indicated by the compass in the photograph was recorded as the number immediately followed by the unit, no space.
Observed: 260°
